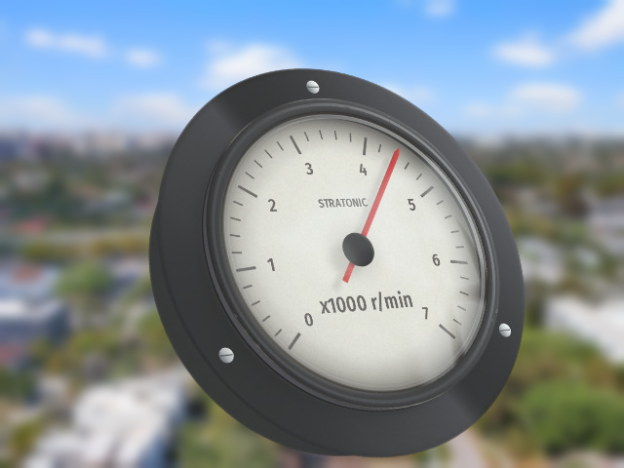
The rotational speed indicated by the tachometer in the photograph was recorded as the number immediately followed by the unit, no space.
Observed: 4400rpm
